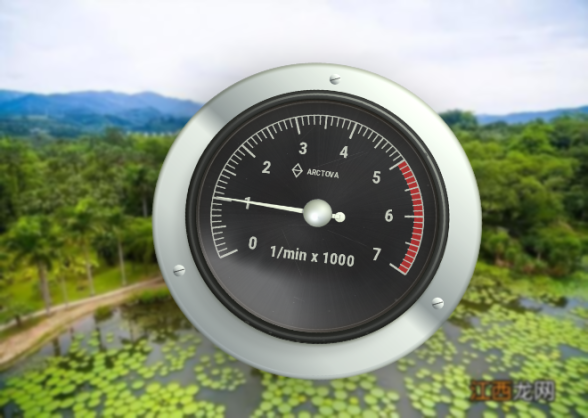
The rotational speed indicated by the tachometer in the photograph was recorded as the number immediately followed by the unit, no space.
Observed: 1000rpm
